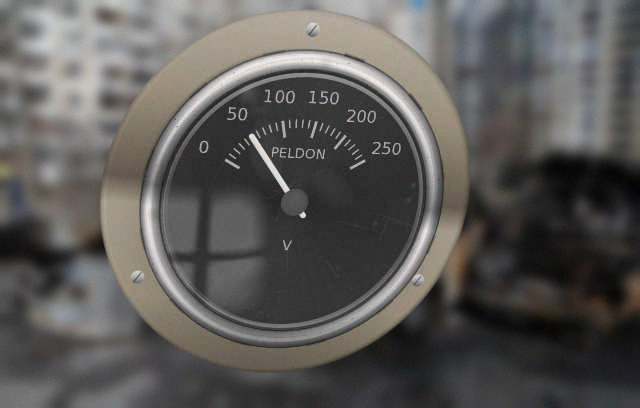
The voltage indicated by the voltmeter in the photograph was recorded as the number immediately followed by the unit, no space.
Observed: 50V
